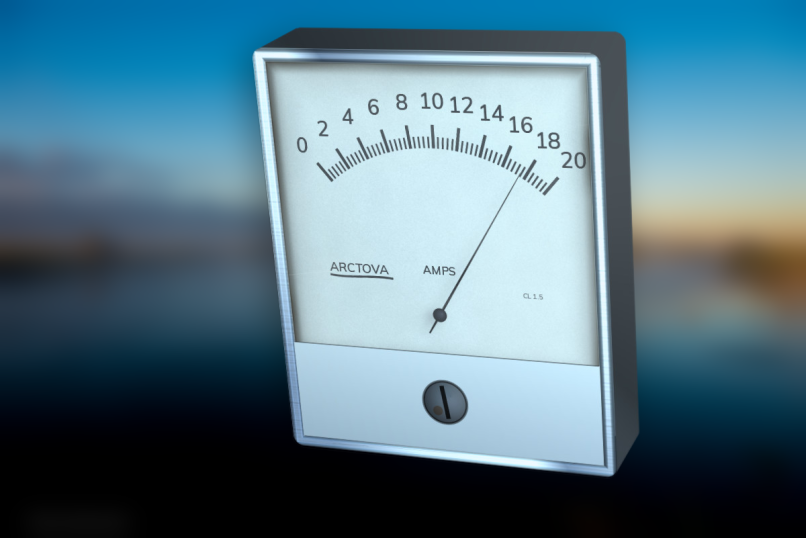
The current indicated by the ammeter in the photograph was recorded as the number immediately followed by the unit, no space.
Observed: 17.6A
